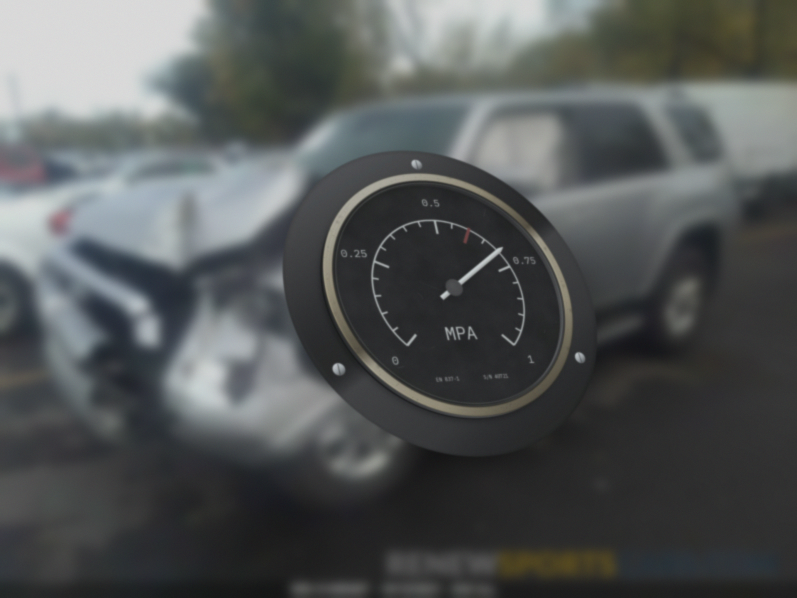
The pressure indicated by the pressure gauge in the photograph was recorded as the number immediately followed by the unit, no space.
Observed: 0.7MPa
